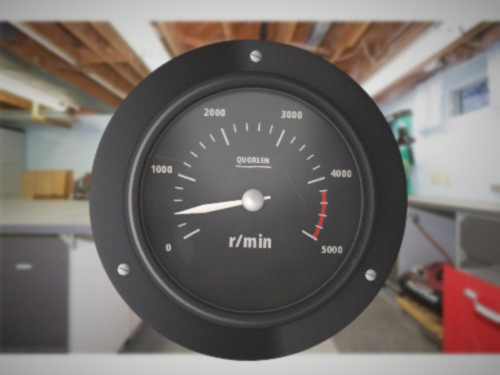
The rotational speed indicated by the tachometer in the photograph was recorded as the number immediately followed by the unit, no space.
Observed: 400rpm
